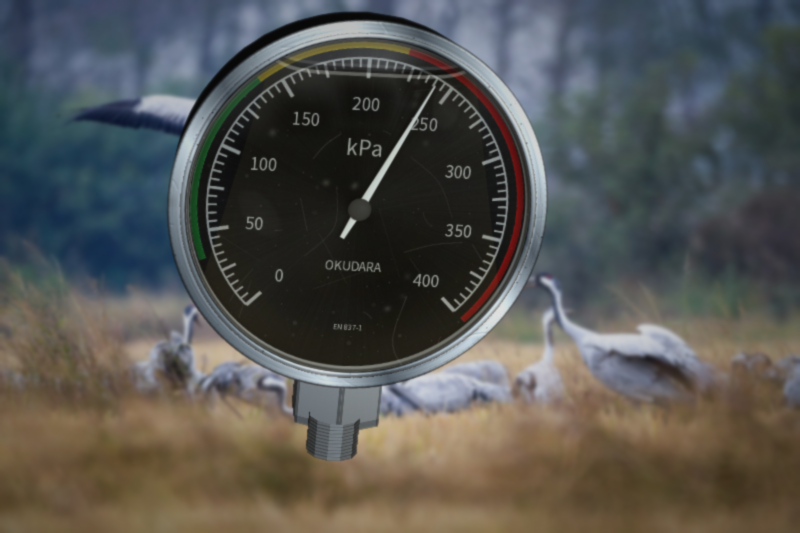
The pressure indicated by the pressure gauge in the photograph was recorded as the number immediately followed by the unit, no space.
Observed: 240kPa
